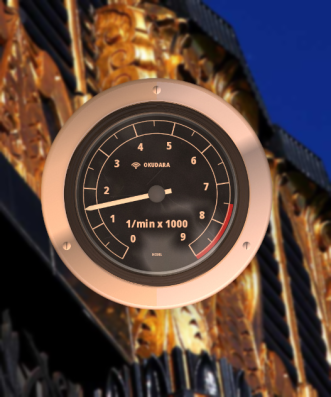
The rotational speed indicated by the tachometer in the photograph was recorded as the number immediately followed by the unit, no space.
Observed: 1500rpm
